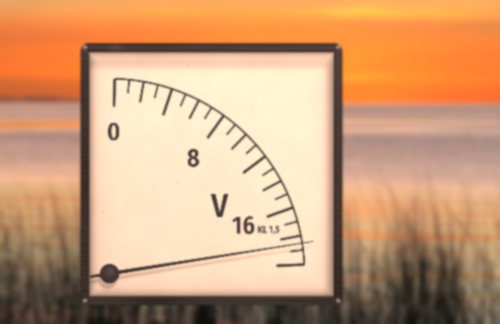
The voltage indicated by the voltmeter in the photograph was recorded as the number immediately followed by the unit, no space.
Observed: 18.5V
